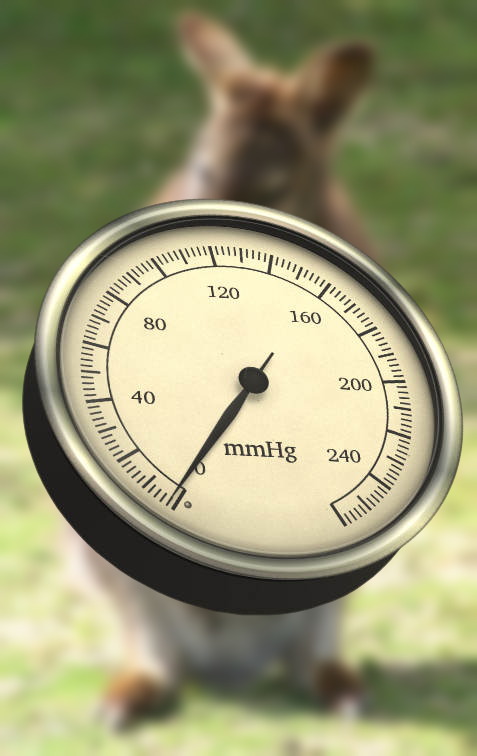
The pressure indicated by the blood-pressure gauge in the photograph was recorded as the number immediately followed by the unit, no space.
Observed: 2mmHg
